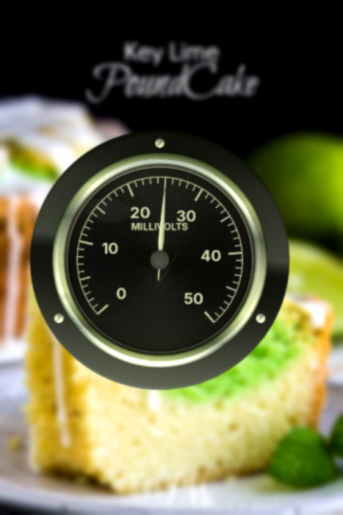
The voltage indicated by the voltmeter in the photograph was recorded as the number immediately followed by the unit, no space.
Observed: 25mV
